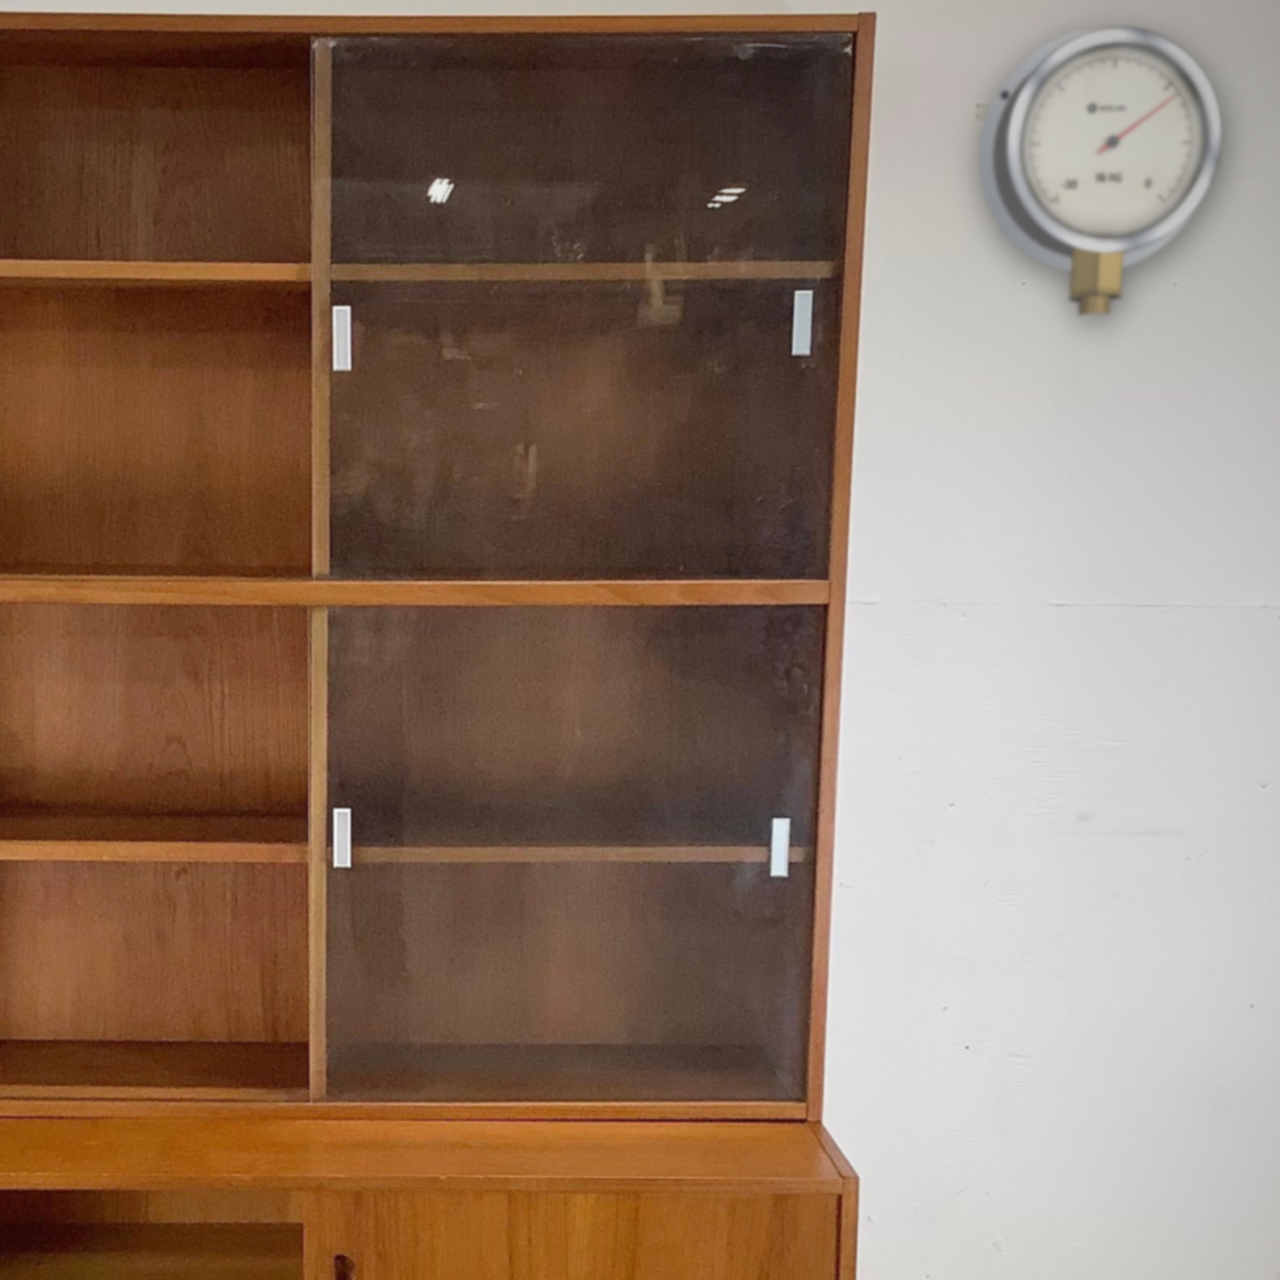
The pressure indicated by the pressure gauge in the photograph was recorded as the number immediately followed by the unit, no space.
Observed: -9inHg
